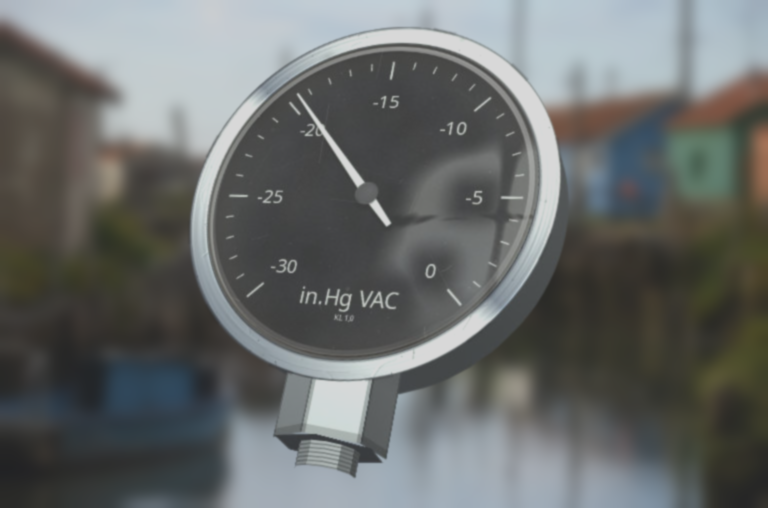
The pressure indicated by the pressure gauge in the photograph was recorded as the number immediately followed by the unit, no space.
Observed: -19.5inHg
